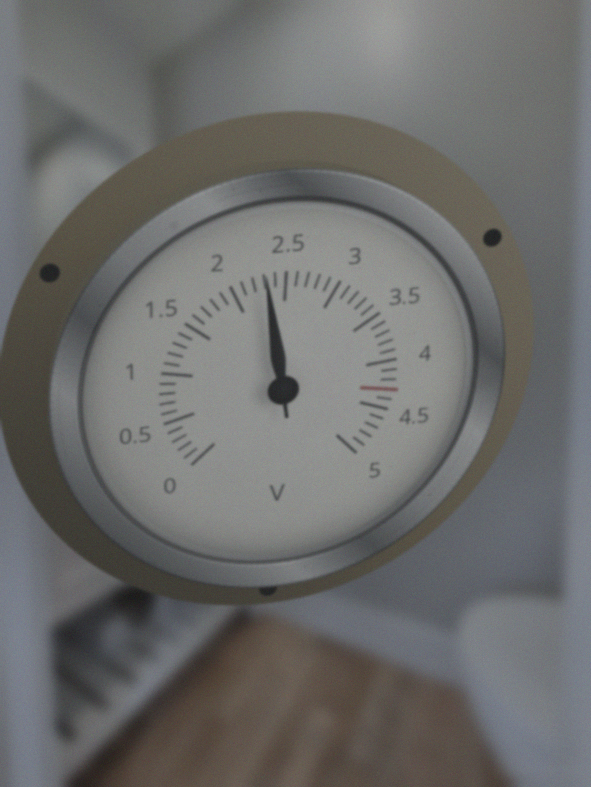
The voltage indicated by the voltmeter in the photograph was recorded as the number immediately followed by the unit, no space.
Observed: 2.3V
